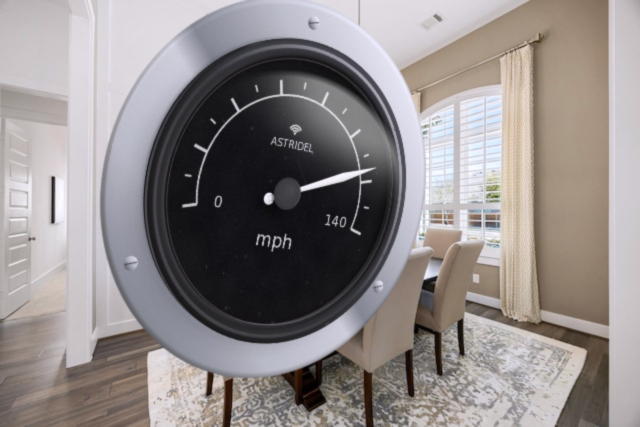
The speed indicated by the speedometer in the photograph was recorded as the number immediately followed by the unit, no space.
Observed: 115mph
